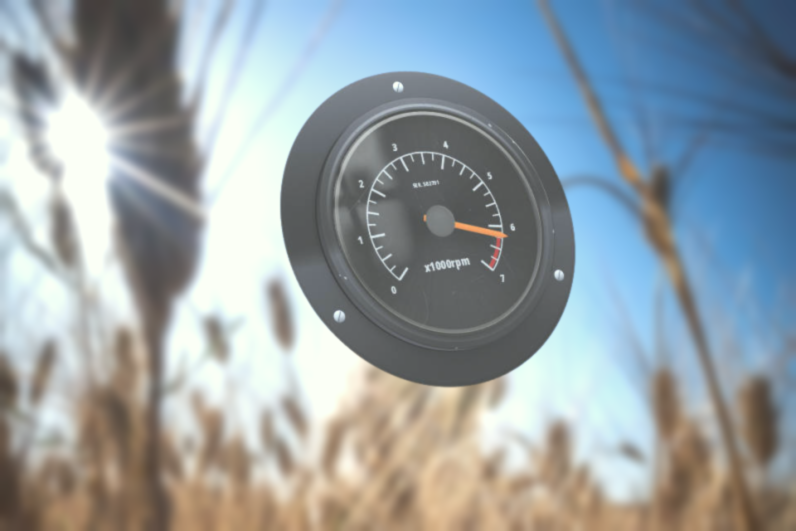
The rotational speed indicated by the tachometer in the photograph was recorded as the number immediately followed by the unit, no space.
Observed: 6250rpm
